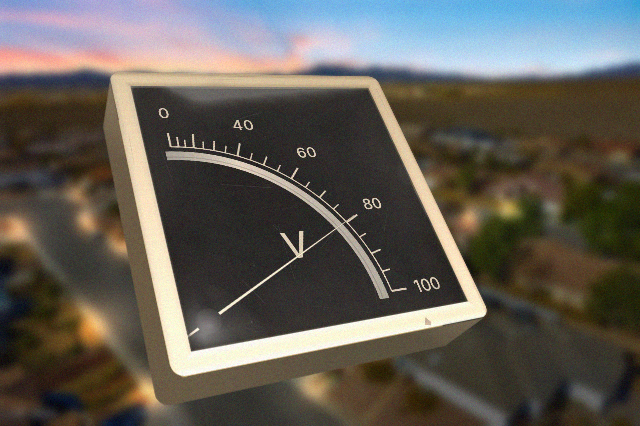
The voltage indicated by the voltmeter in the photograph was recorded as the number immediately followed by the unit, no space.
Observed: 80V
